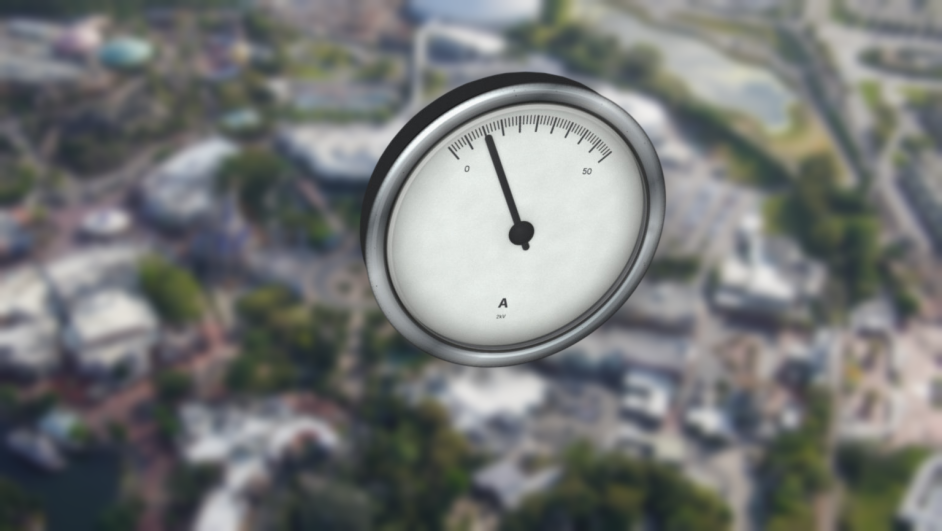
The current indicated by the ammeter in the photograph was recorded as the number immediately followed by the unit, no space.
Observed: 10A
